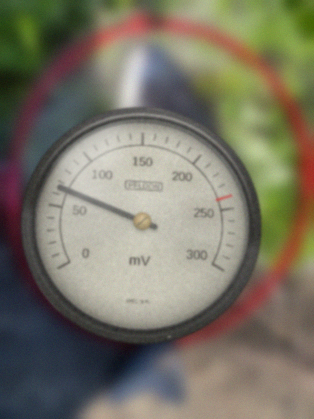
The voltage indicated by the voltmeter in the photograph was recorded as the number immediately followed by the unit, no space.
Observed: 65mV
